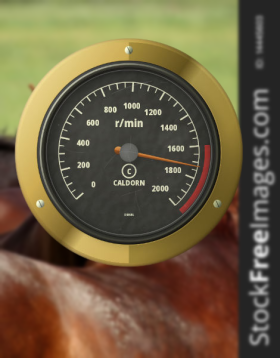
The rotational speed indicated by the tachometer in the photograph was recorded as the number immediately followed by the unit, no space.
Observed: 1725rpm
